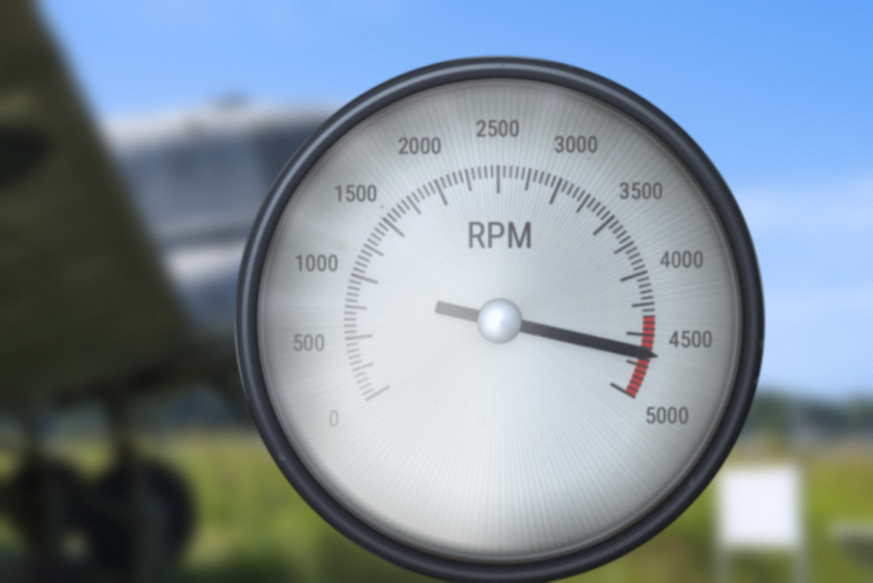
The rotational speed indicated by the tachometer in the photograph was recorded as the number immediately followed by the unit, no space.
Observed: 4650rpm
